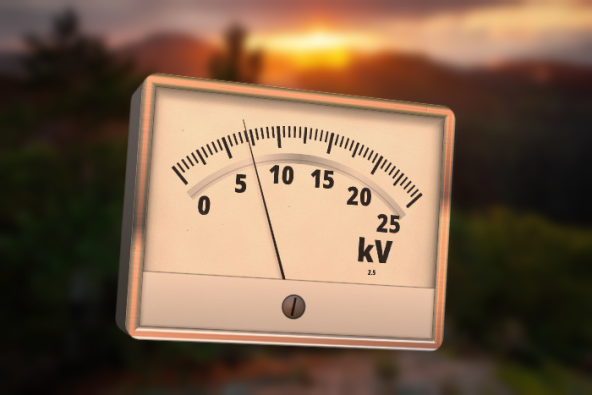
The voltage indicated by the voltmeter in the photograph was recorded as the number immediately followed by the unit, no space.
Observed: 7kV
